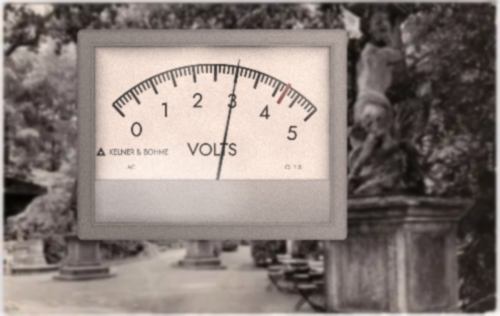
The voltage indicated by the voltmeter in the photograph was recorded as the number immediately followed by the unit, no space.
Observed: 3V
